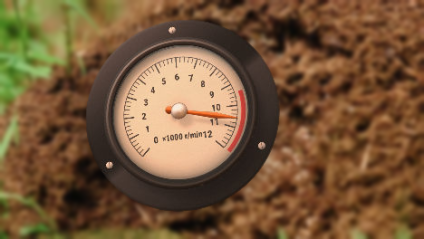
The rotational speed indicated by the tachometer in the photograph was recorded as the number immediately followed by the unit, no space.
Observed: 10600rpm
